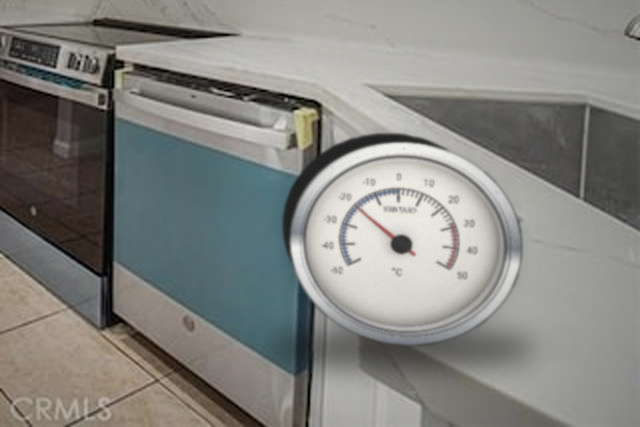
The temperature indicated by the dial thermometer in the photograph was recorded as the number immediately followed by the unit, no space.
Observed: -20°C
